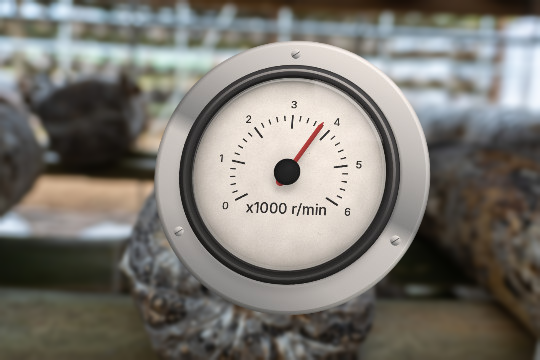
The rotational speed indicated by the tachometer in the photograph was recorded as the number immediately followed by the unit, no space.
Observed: 3800rpm
